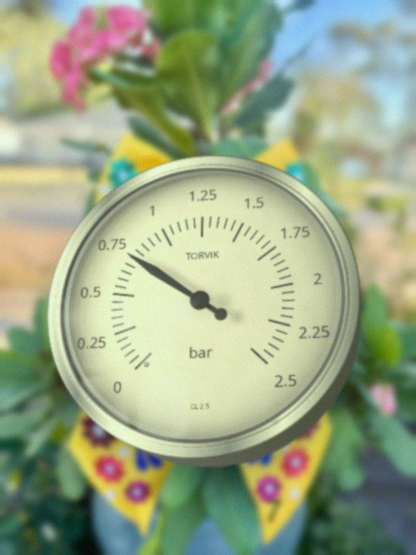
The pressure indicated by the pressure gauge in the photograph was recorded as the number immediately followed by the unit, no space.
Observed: 0.75bar
